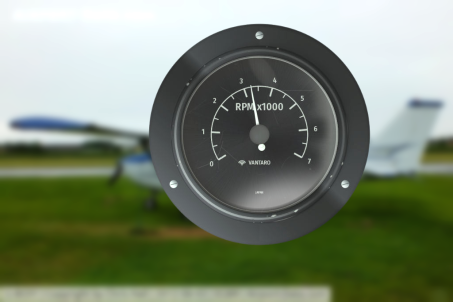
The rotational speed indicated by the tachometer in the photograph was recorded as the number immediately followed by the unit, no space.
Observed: 3250rpm
